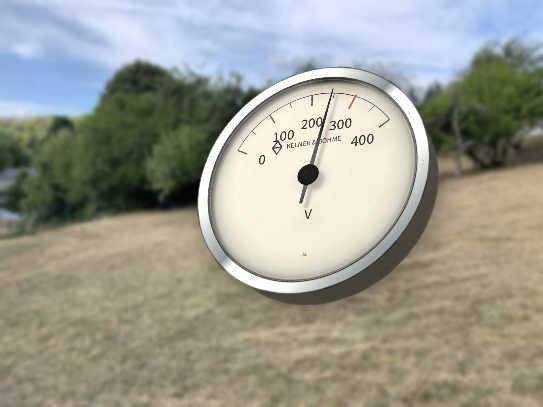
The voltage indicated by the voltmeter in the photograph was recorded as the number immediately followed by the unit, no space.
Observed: 250V
